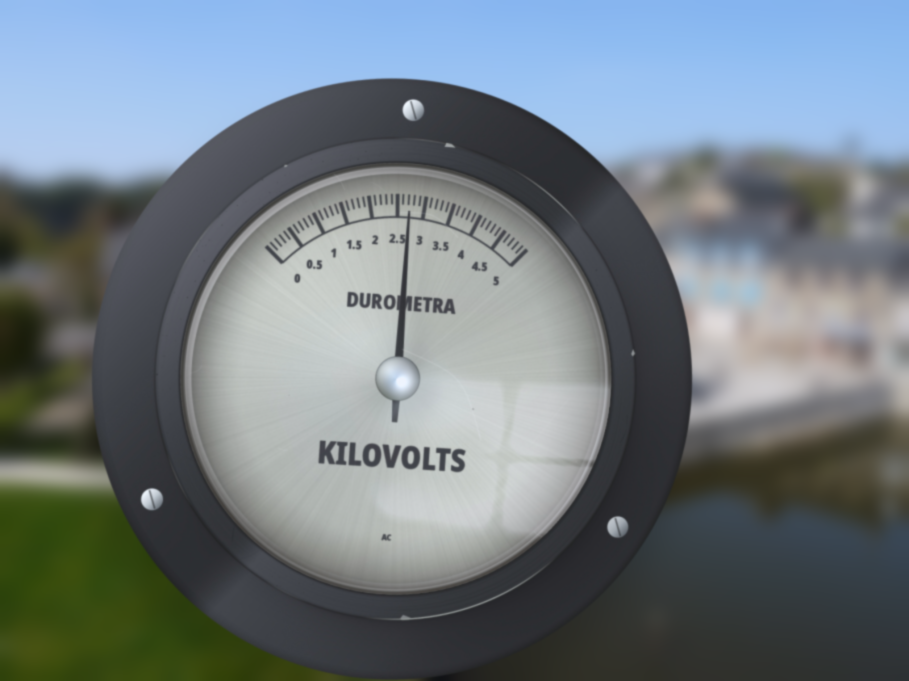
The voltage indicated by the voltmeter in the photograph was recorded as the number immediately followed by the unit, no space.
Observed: 2.7kV
